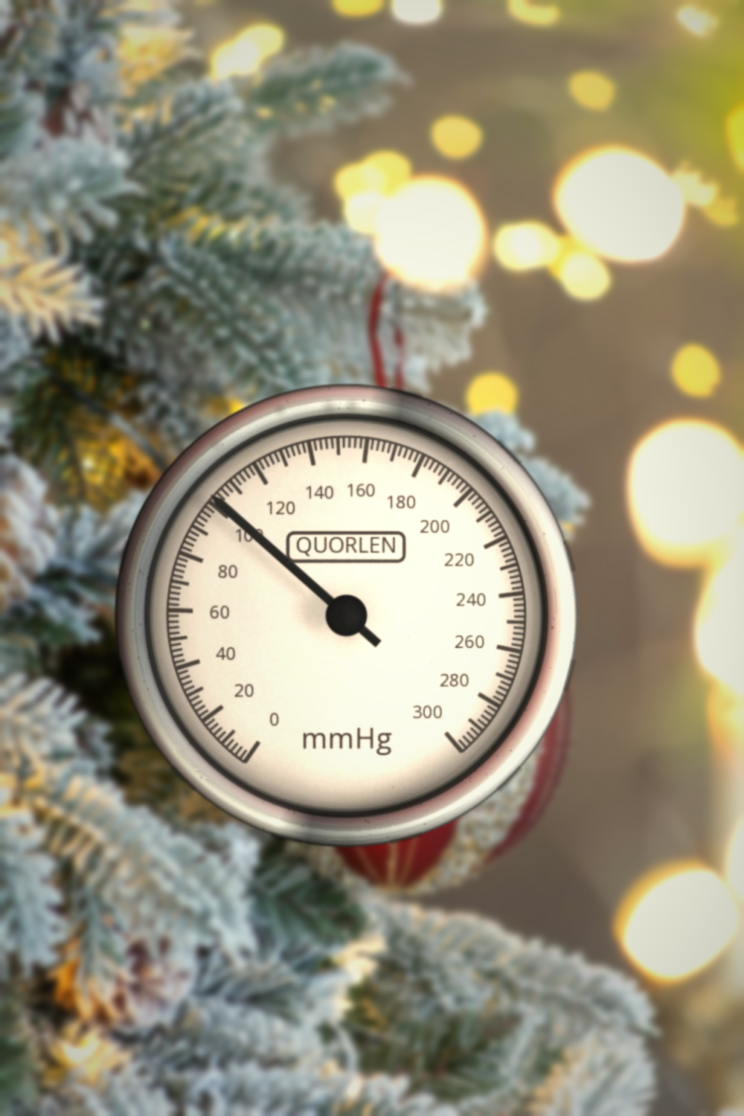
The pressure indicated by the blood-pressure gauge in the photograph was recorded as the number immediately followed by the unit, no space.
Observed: 102mmHg
